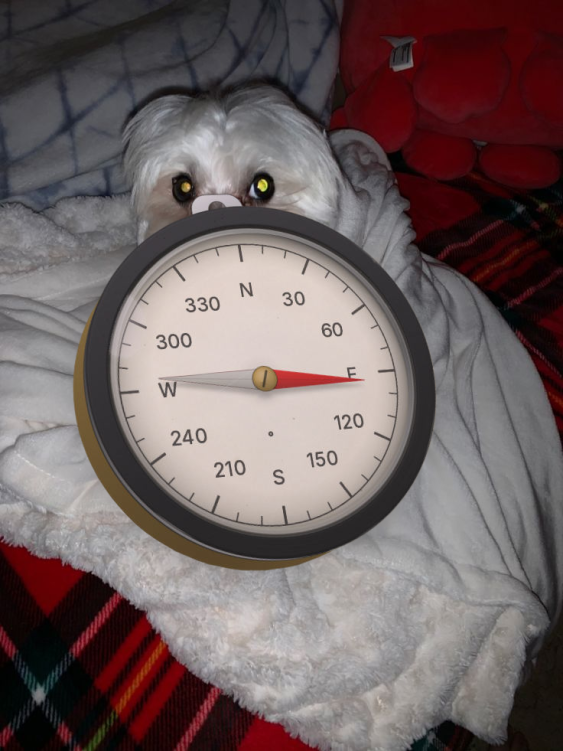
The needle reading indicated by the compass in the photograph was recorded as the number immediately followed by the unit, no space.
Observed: 95°
